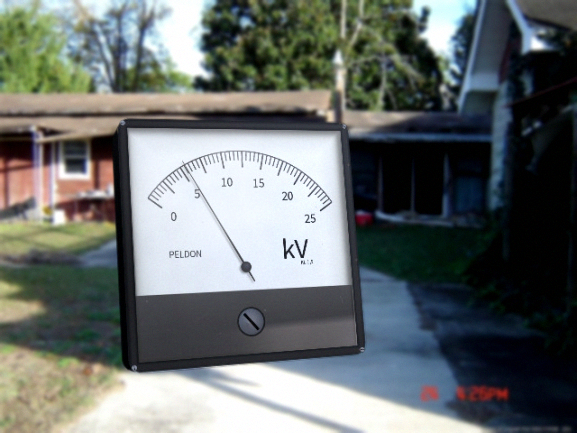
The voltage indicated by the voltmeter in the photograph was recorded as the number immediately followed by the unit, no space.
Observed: 5.5kV
